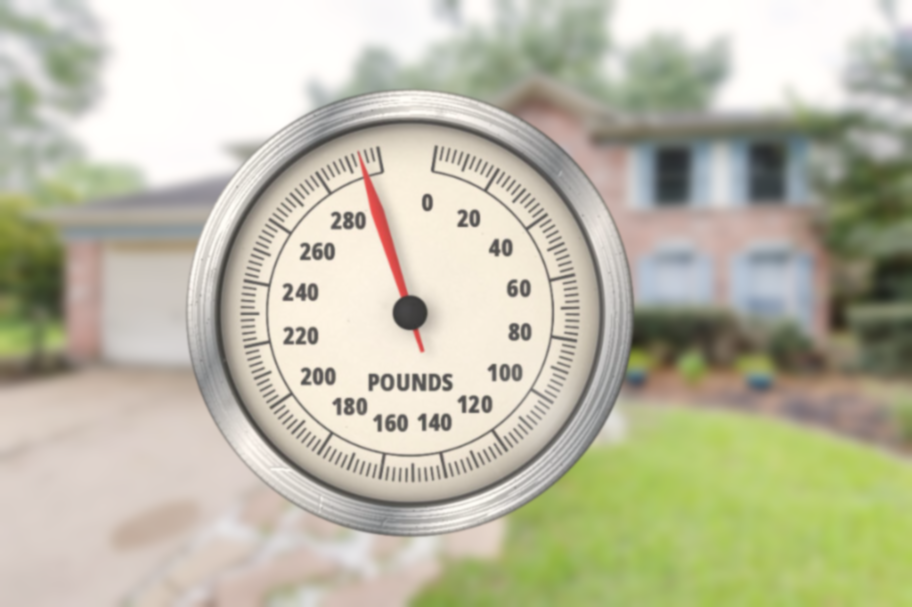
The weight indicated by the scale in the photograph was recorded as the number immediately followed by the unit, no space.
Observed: 294lb
